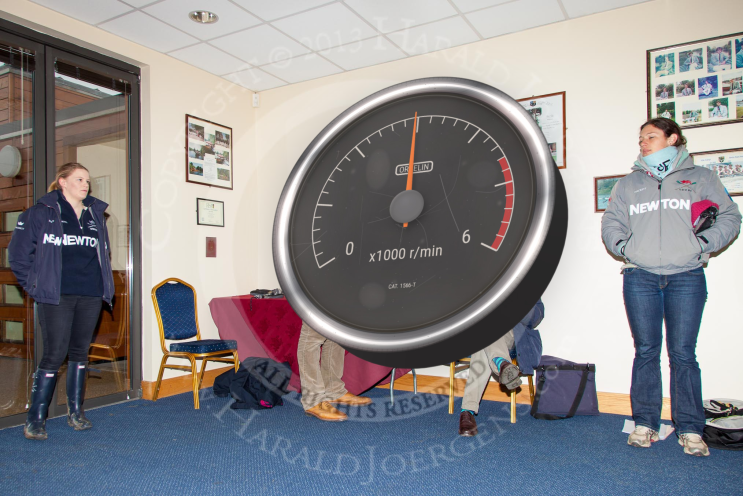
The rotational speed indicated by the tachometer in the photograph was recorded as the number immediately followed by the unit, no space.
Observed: 3000rpm
